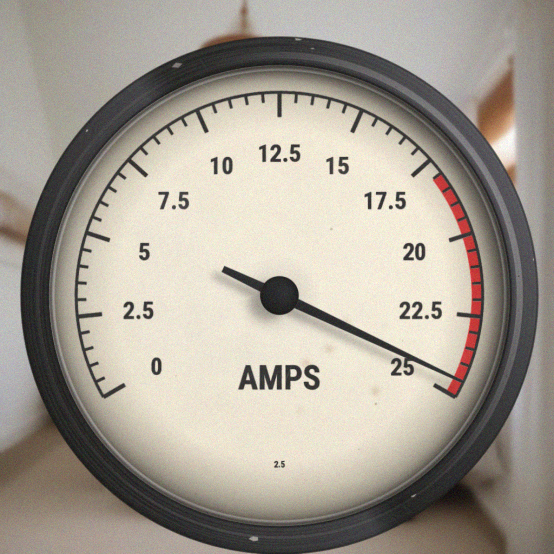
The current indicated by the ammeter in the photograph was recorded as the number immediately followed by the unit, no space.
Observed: 24.5A
